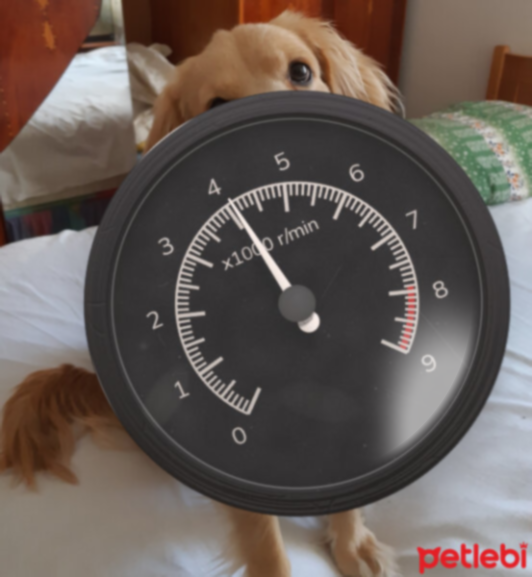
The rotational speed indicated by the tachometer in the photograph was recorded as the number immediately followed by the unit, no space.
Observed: 4100rpm
